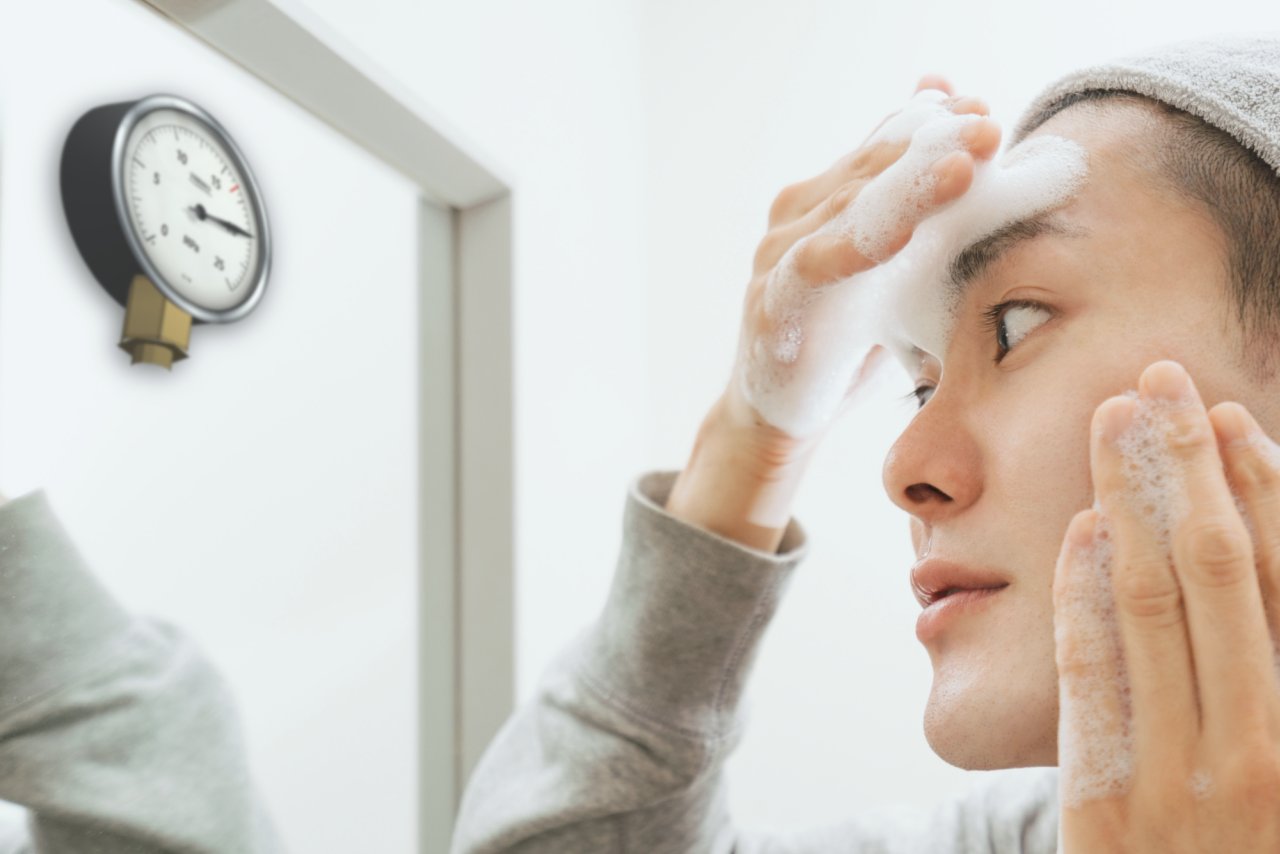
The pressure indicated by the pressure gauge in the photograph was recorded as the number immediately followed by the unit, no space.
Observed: 20MPa
